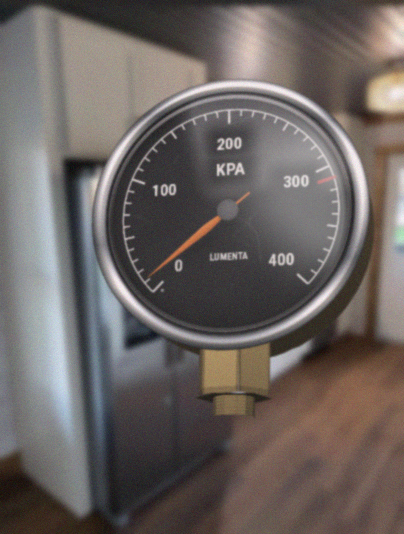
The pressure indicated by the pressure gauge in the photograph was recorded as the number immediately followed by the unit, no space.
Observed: 10kPa
